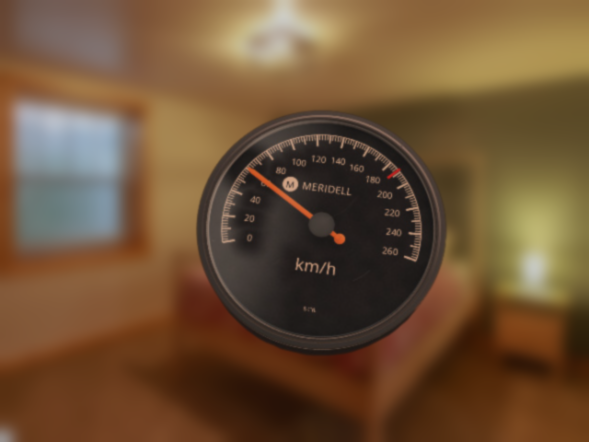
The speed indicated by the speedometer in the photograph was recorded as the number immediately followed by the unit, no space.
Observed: 60km/h
